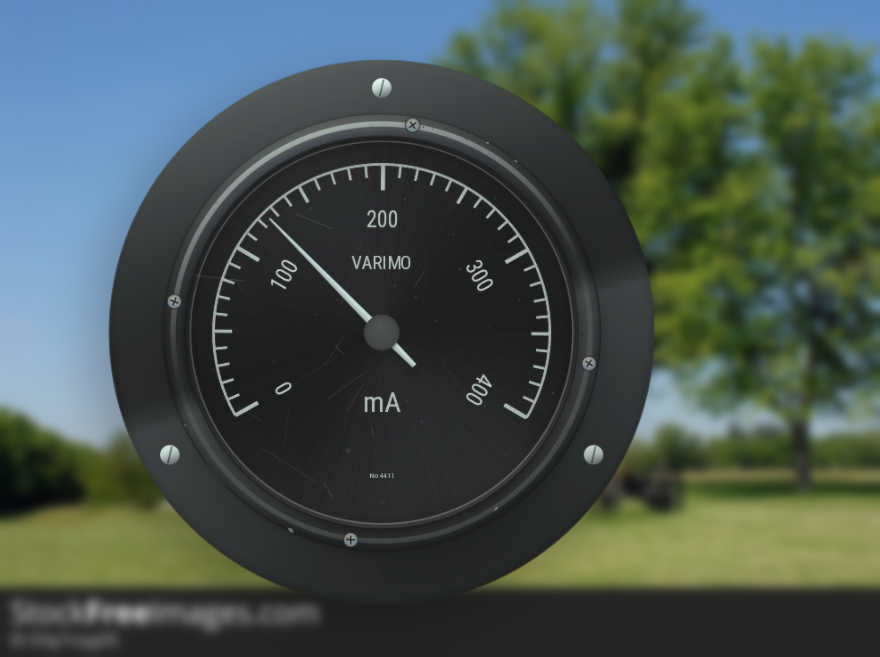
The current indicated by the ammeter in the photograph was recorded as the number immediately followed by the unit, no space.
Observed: 125mA
